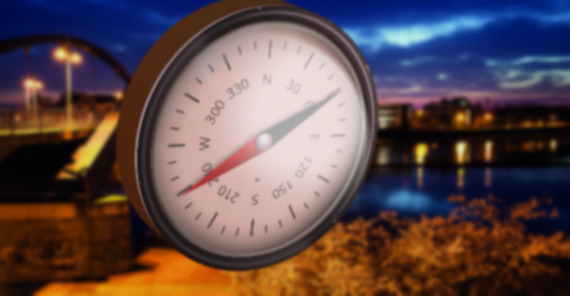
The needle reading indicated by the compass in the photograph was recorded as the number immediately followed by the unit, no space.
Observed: 240°
